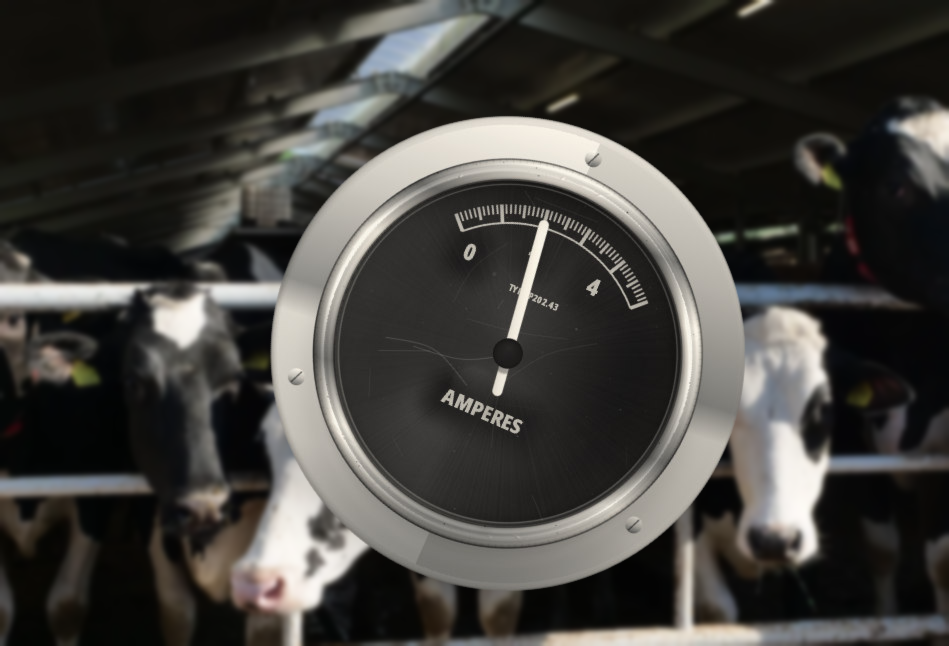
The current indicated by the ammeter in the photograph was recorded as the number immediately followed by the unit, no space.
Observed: 2A
